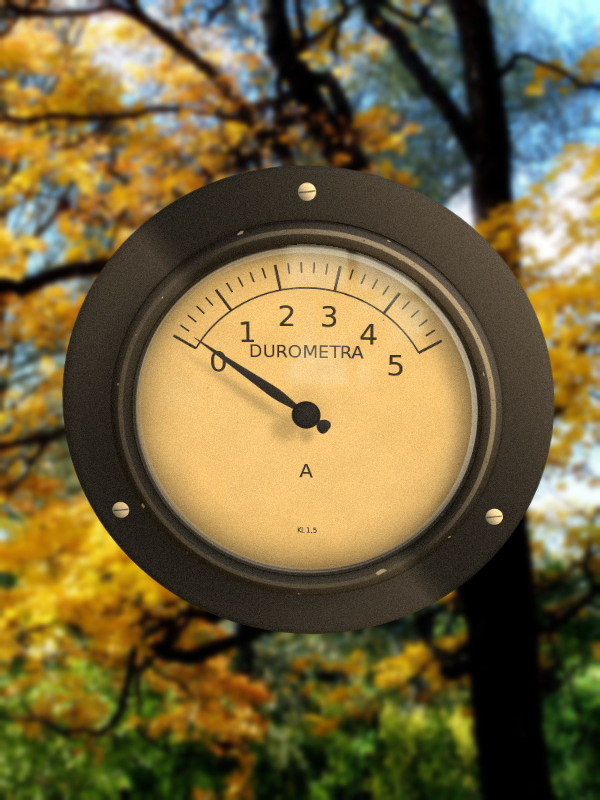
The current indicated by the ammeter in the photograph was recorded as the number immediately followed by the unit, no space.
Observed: 0.2A
